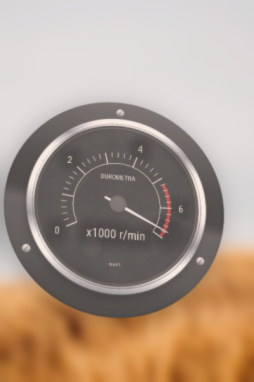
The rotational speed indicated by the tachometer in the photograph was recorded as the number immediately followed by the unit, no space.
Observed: 6800rpm
